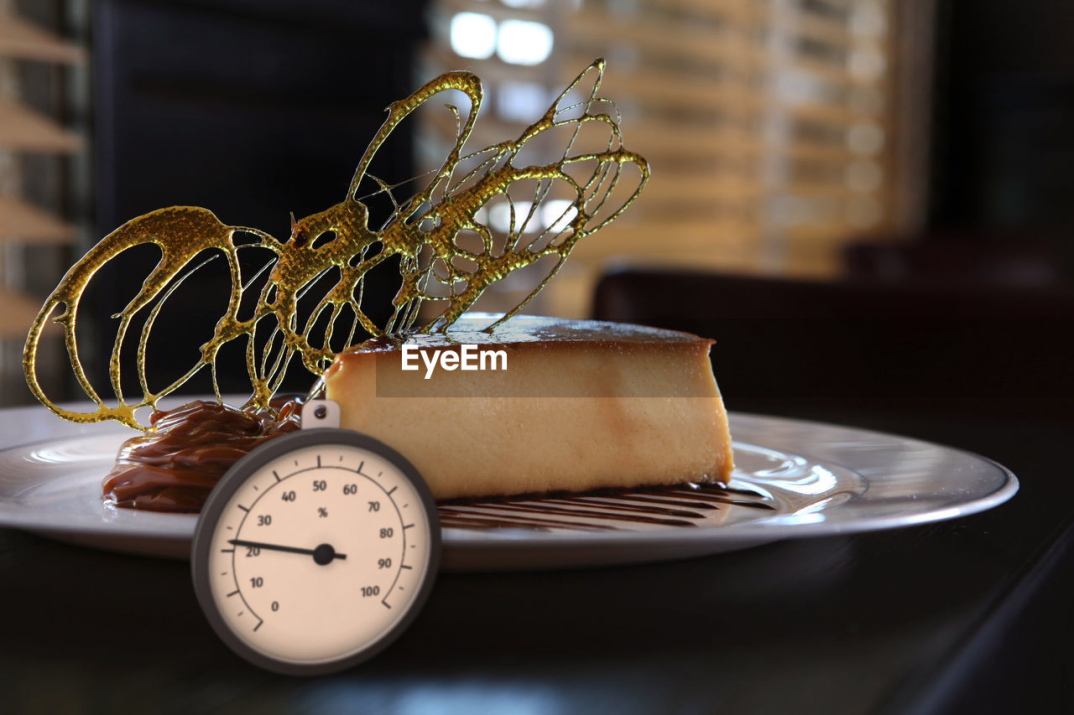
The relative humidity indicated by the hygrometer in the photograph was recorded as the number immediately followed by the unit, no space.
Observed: 22.5%
